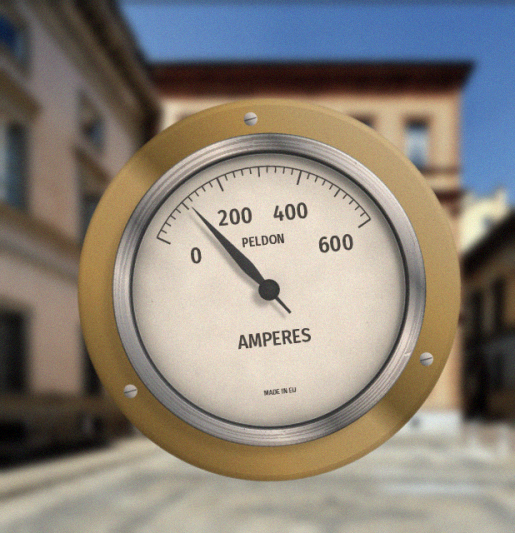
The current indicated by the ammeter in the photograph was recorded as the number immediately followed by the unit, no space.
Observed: 110A
